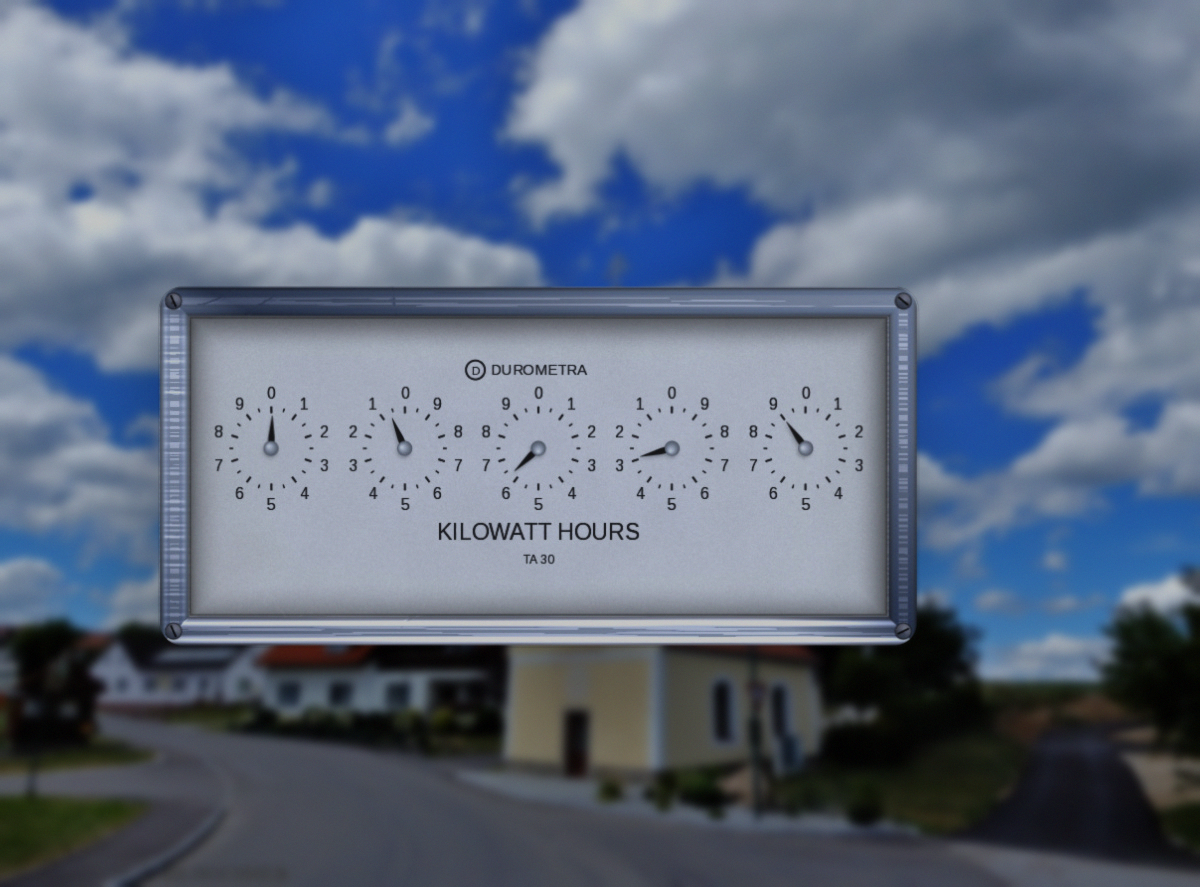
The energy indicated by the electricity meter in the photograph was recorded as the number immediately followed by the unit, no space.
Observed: 629kWh
